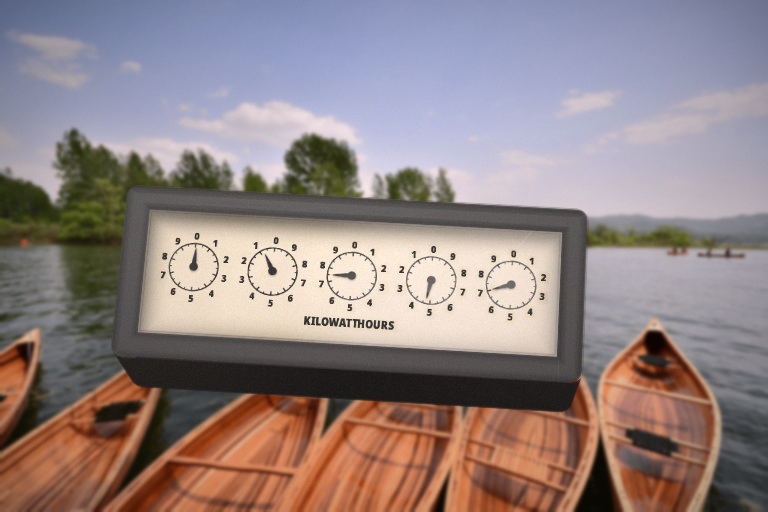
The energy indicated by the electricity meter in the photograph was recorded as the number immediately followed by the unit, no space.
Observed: 747kWh
